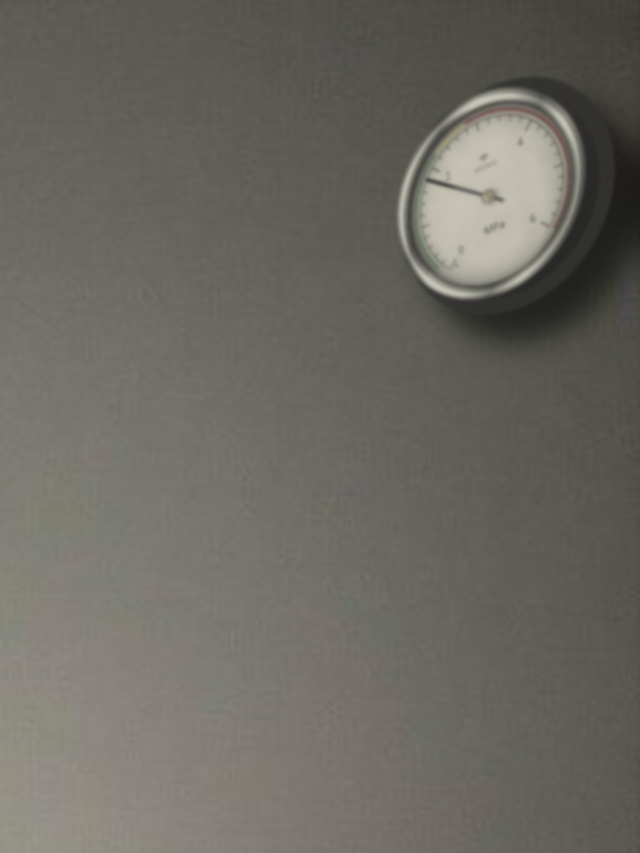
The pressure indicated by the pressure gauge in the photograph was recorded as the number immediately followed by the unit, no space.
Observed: 1.8MPa
